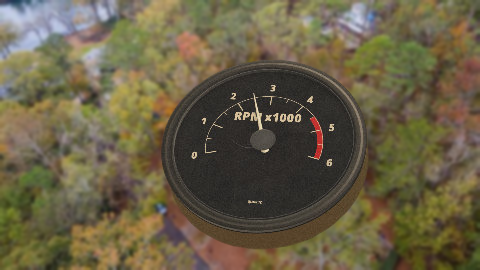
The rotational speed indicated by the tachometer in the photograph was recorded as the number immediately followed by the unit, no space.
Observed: 2500rpm
